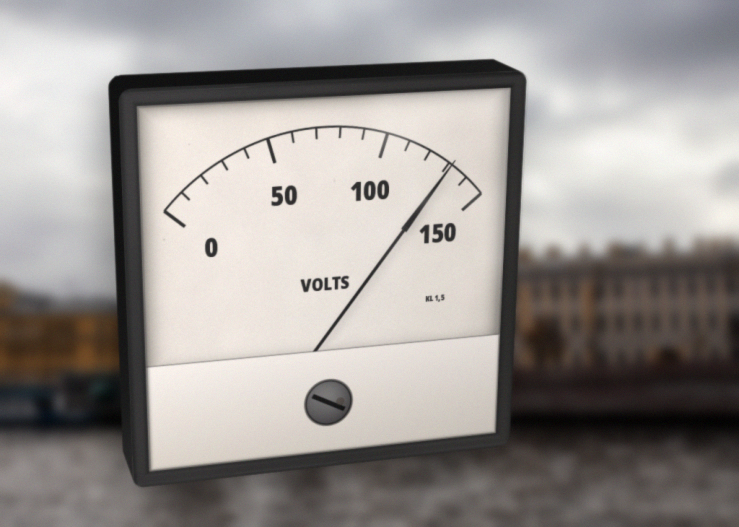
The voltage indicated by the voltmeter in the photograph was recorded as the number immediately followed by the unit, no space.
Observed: 130V
